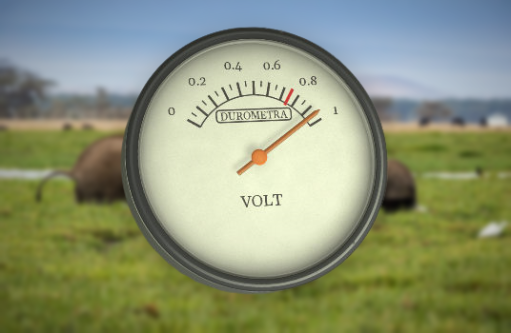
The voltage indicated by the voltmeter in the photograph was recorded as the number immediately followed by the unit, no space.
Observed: 0.95V
